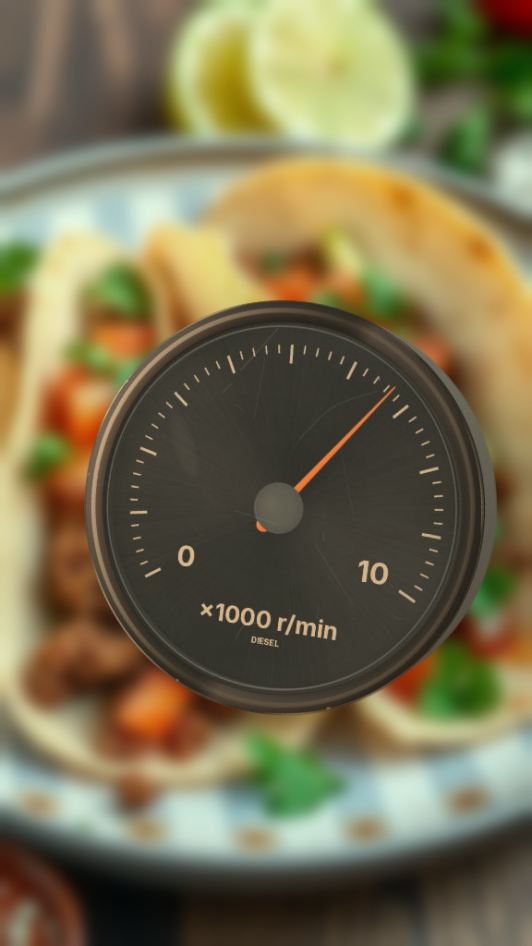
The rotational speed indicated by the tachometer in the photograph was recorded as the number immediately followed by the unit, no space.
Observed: 6700rpm
